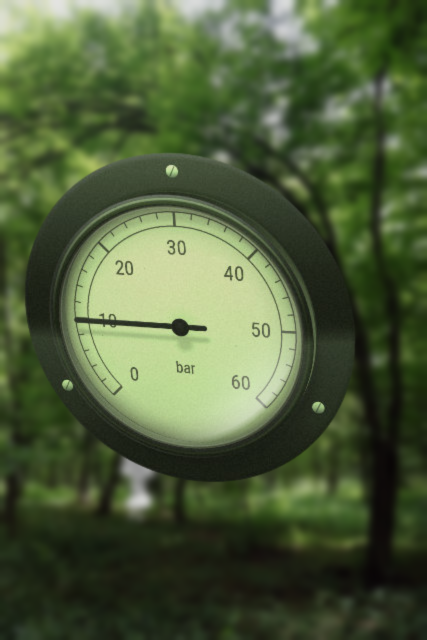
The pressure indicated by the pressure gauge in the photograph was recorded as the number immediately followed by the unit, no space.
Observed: 10bar
